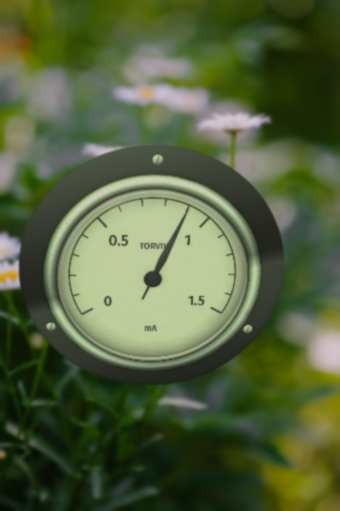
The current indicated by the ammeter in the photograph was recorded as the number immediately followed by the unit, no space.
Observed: 0.9mA
